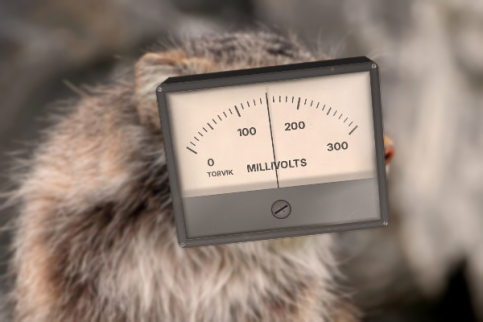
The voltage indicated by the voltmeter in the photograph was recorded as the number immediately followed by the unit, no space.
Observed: 150mV
